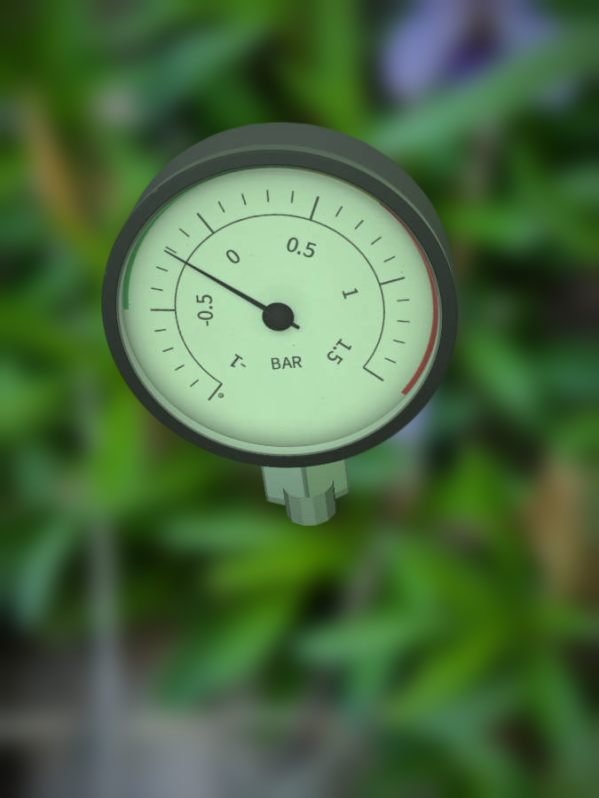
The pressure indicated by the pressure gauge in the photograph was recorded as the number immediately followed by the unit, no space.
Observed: -0.2bar
